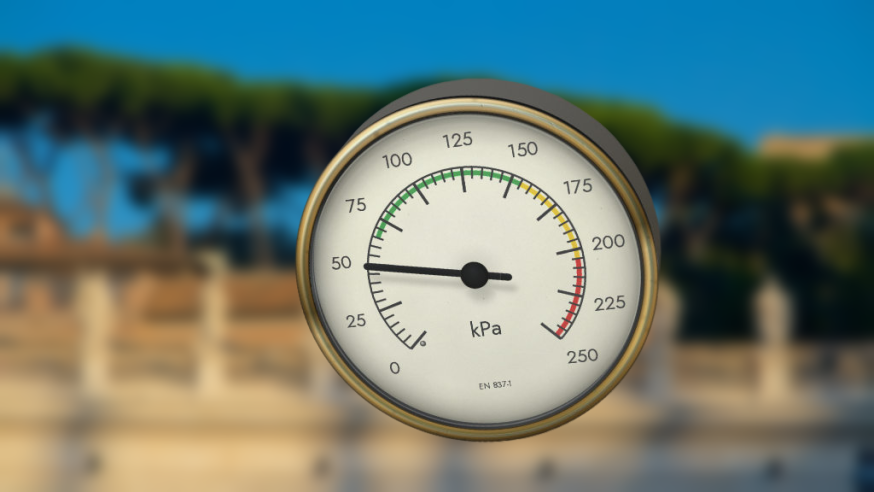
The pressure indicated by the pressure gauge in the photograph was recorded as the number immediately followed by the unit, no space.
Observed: 50kPa
